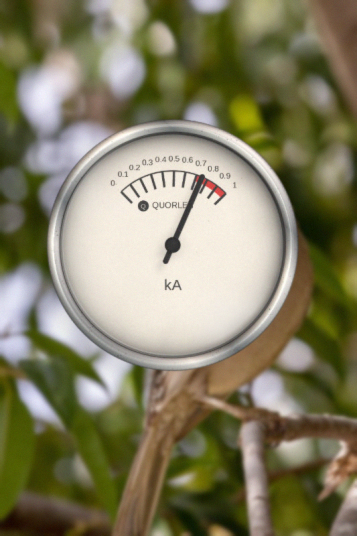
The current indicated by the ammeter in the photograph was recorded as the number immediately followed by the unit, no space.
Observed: 0.75kA
